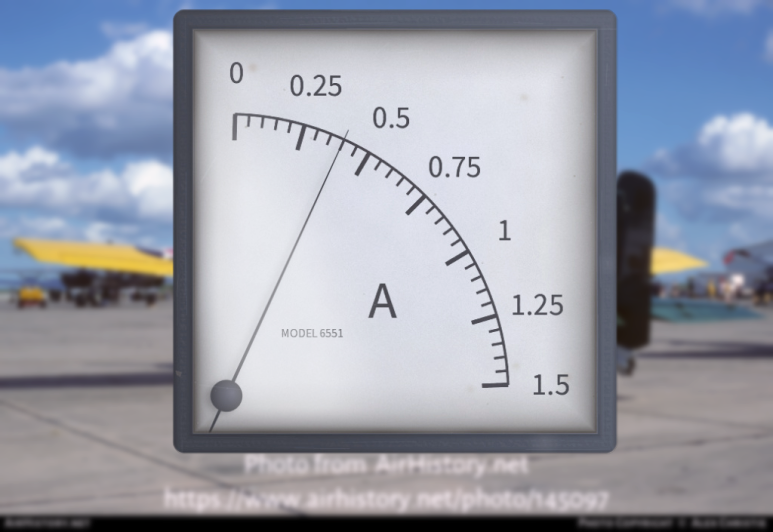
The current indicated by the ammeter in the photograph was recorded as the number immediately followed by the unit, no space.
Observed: 0.4A
